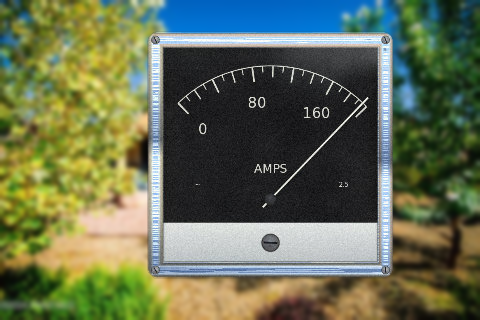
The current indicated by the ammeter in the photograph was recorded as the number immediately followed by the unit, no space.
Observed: 195A
